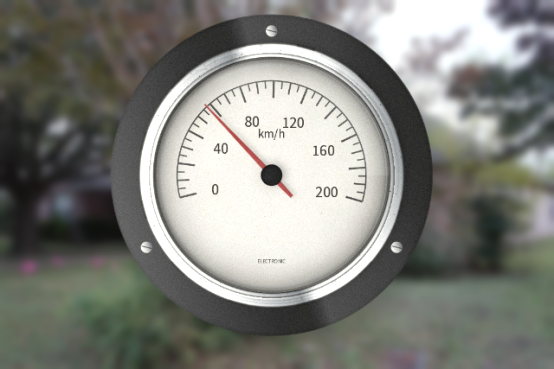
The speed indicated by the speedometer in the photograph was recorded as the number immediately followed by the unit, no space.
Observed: 57.5km/h
